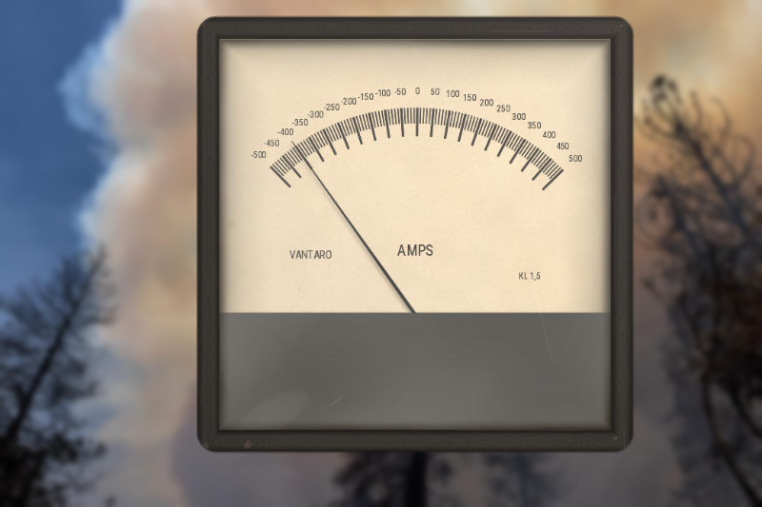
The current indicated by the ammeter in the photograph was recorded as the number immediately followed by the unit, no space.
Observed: -400A
